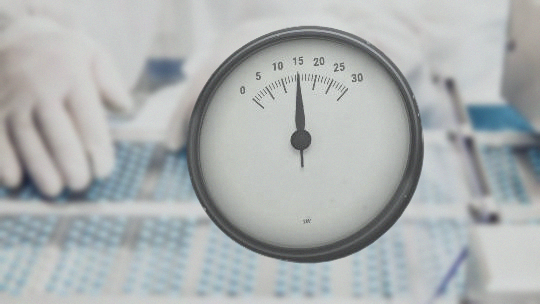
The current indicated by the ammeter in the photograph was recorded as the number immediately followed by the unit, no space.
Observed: 15A
